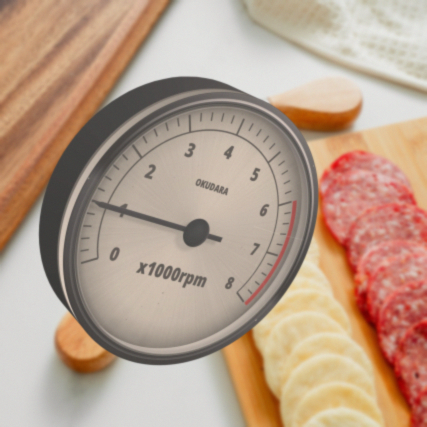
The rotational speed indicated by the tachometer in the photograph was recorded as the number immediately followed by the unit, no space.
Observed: 1000rpm
